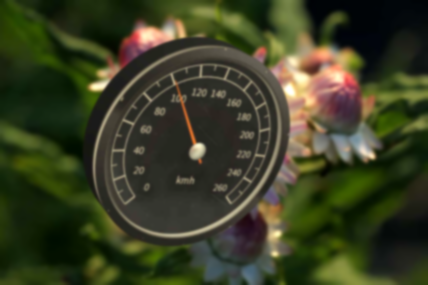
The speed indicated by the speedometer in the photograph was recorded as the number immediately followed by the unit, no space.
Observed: 100km/h
